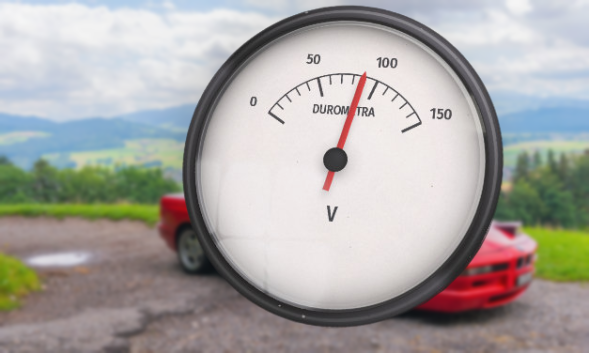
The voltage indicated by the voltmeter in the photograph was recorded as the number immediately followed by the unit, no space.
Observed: 90V
